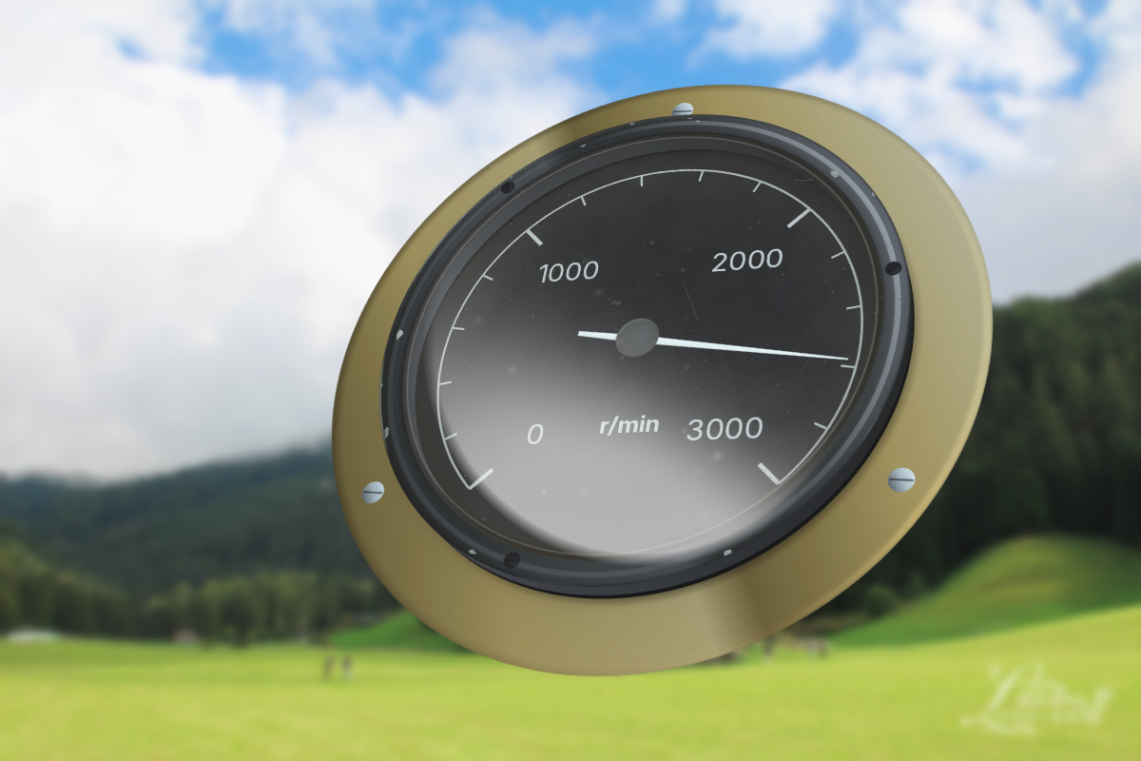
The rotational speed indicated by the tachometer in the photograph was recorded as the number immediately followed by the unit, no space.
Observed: 2600rpm
